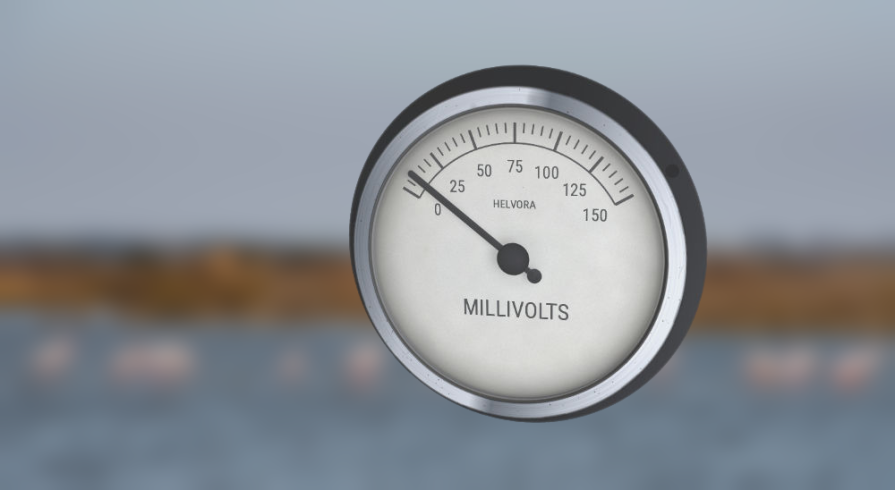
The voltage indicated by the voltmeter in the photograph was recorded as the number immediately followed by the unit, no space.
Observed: 10mV
